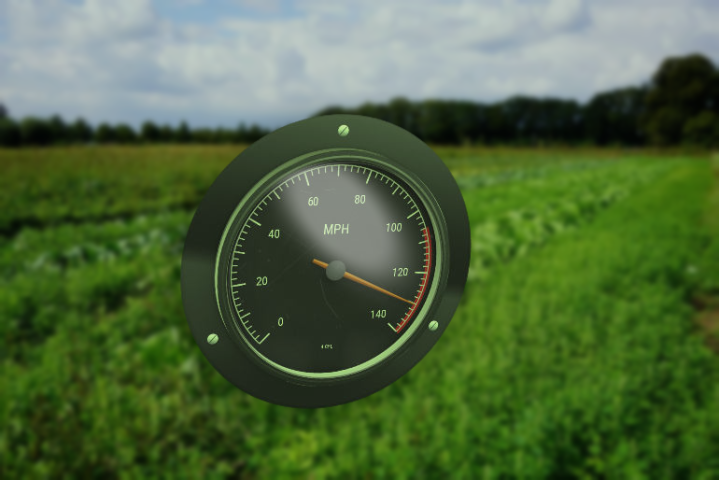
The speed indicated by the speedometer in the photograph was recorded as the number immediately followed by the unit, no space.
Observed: 130mph
